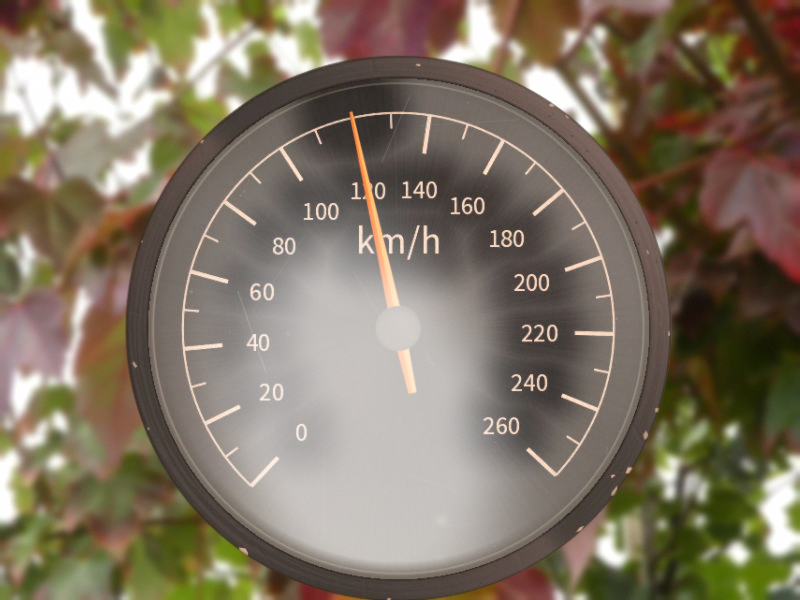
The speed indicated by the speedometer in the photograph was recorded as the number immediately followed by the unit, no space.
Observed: 120km/h
